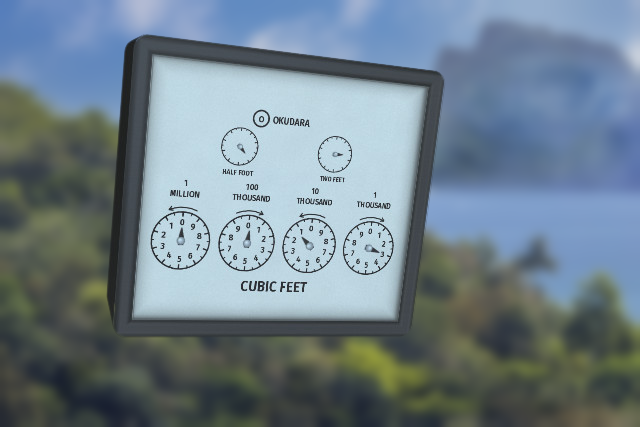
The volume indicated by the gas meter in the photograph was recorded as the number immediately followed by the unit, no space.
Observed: 1300ft³
